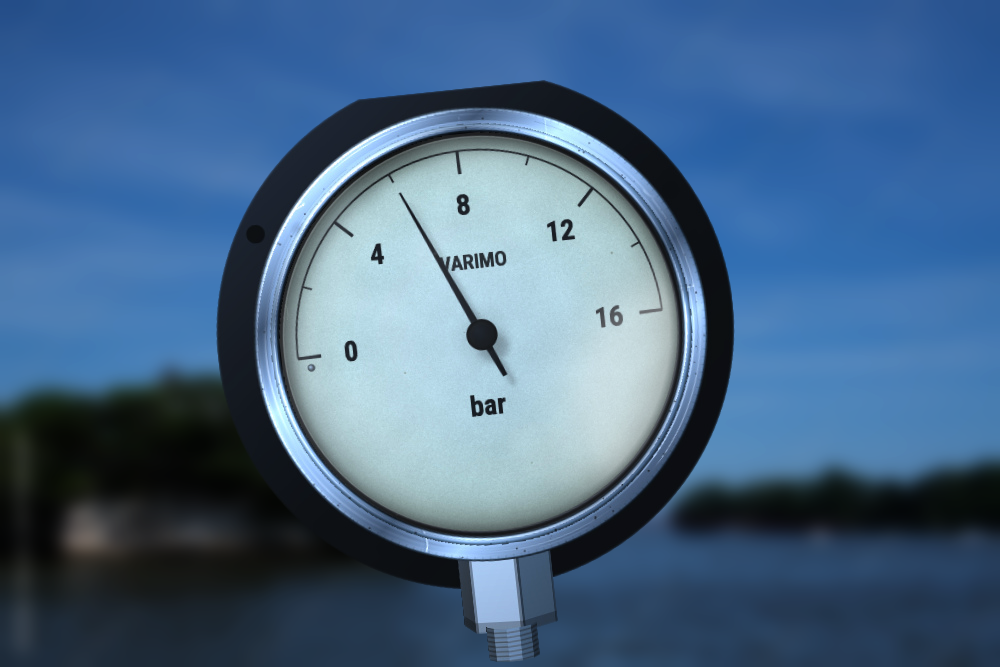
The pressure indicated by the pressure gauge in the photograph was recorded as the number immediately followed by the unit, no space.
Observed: 6bar
